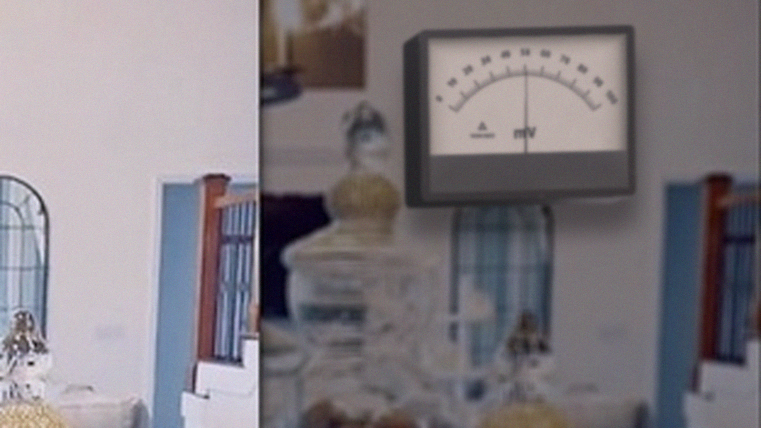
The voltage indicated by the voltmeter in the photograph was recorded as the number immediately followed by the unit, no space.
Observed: 50mV
